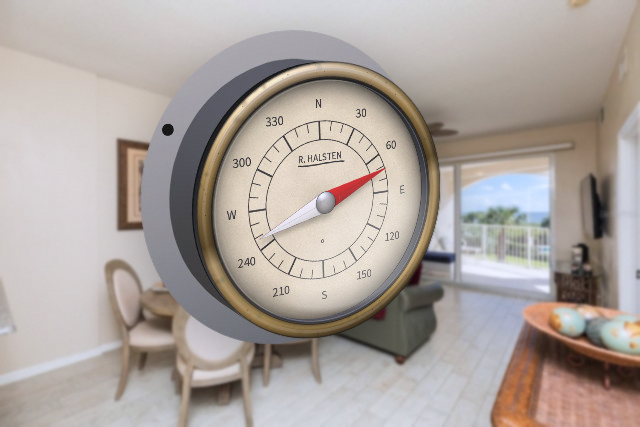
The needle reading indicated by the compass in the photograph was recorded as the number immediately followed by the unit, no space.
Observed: 70°
